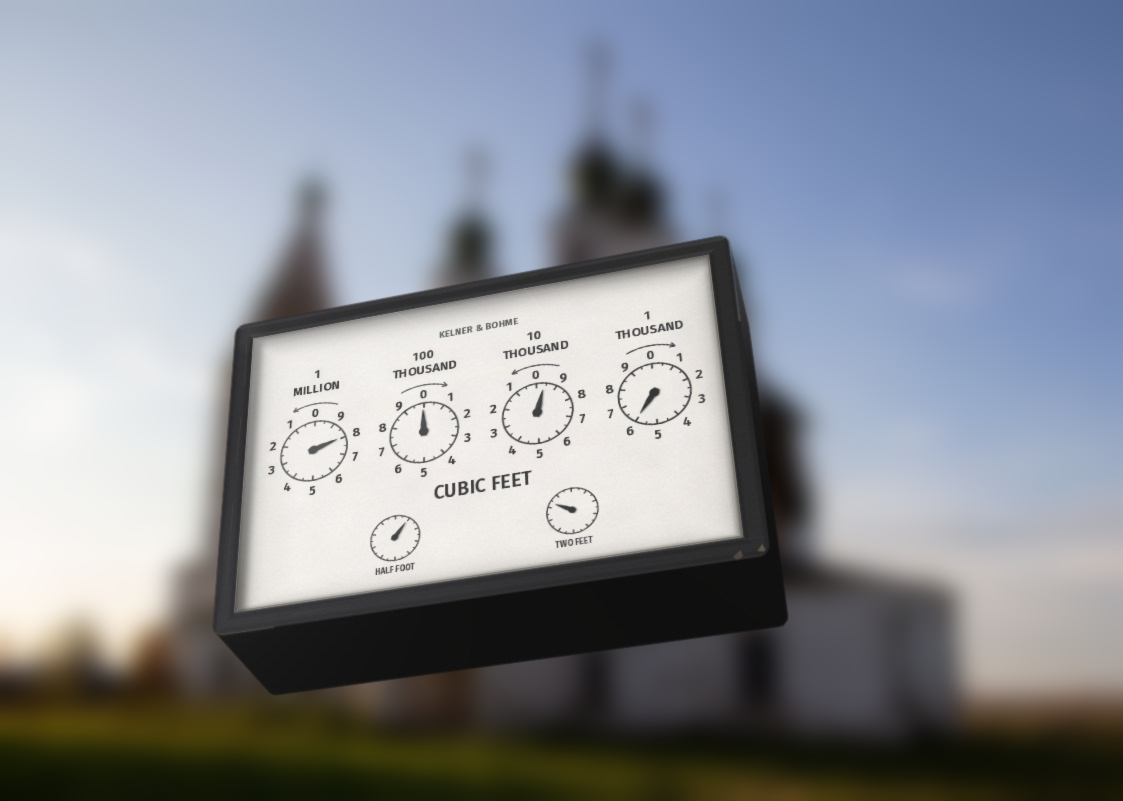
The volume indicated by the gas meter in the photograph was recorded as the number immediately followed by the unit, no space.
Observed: 799600ft³
